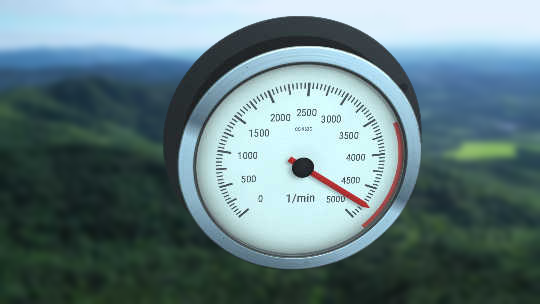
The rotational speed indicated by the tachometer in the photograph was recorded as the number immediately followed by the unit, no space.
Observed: 4750rpm
